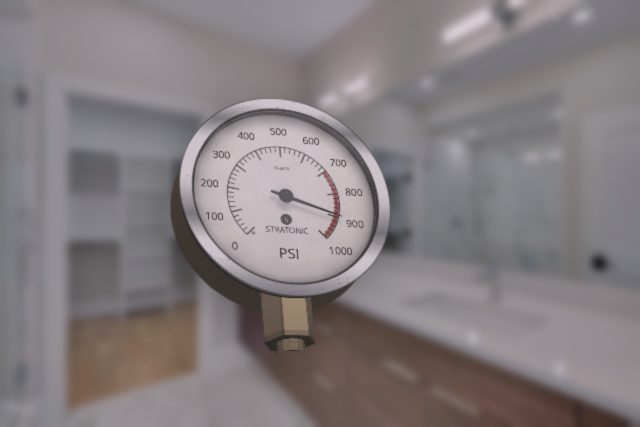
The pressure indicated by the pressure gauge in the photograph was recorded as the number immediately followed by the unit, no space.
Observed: 900psi
